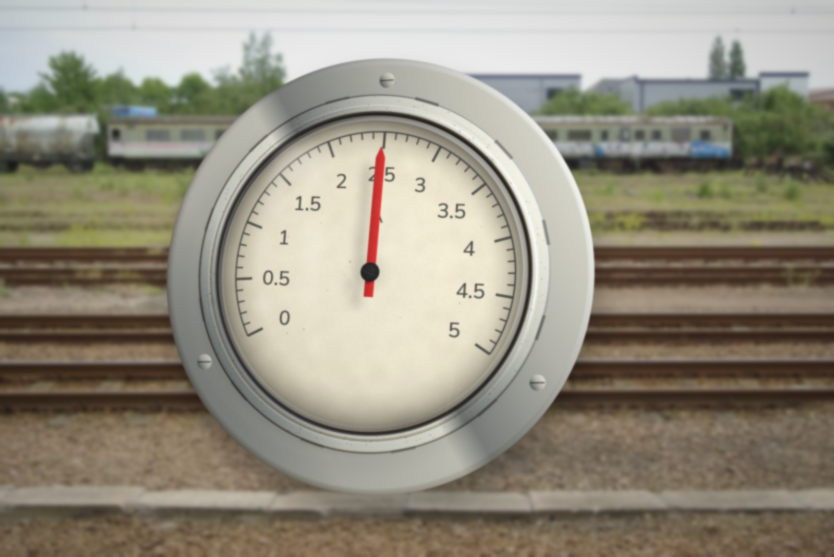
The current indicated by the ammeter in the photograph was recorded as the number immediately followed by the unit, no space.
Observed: 2.5A
